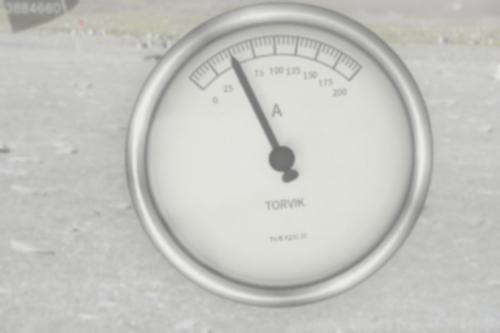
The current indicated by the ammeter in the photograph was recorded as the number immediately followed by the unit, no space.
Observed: 50A
